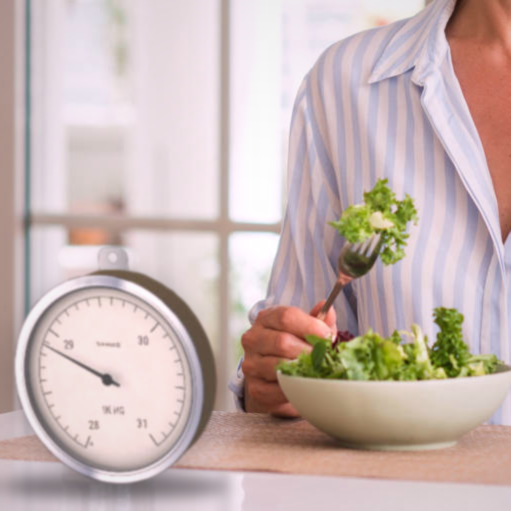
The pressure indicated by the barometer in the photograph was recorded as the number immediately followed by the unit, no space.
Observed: 28.9inHg
